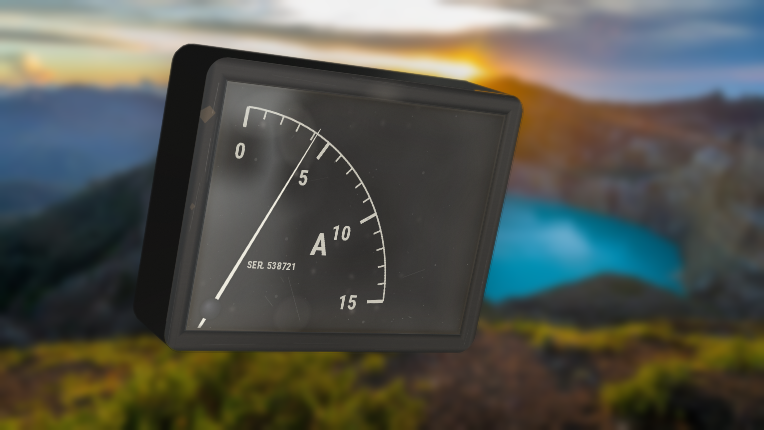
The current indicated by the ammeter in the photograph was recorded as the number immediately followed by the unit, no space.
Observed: 4A
